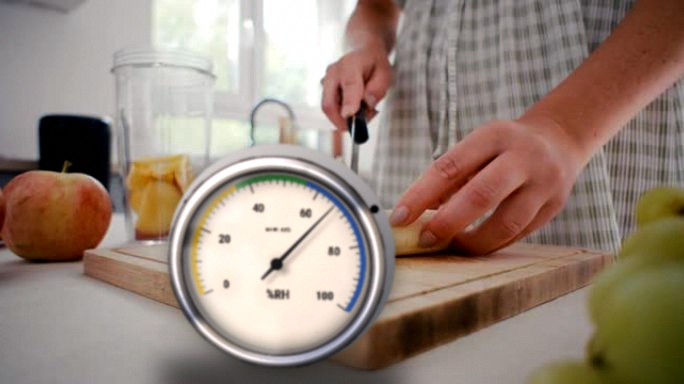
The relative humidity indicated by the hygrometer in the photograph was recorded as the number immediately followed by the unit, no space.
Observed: 66%
